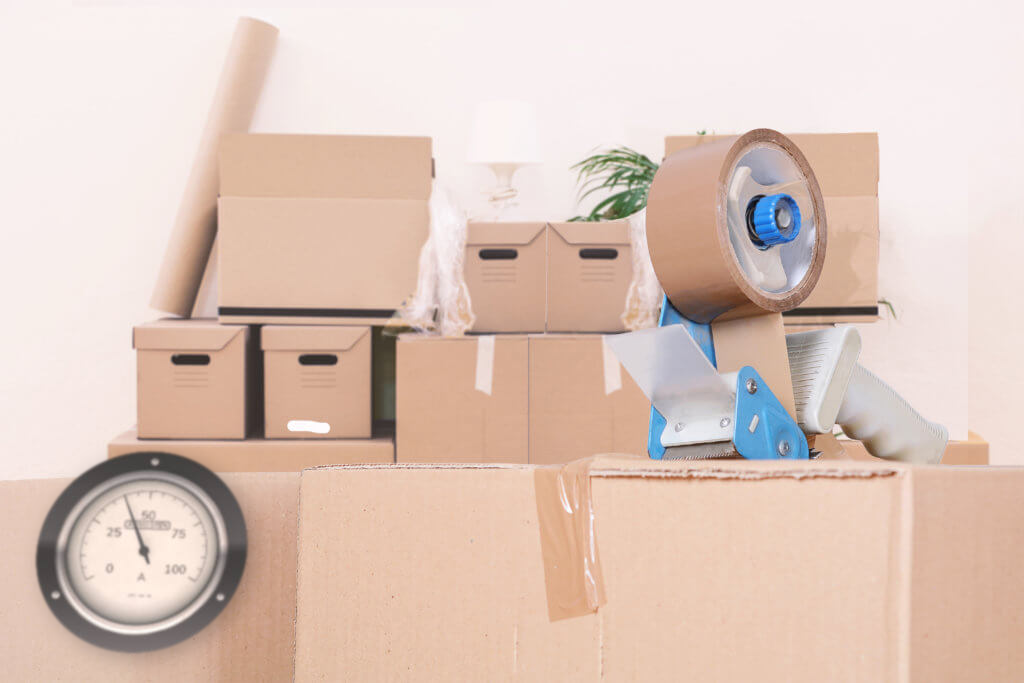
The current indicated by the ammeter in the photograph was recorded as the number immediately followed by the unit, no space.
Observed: 40A
